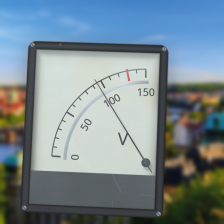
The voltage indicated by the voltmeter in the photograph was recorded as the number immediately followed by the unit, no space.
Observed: 95V
